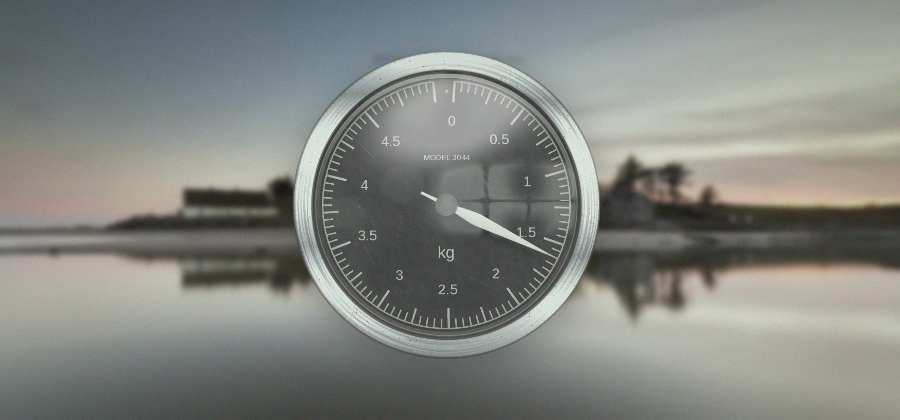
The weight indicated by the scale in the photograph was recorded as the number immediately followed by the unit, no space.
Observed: 1.6kg
